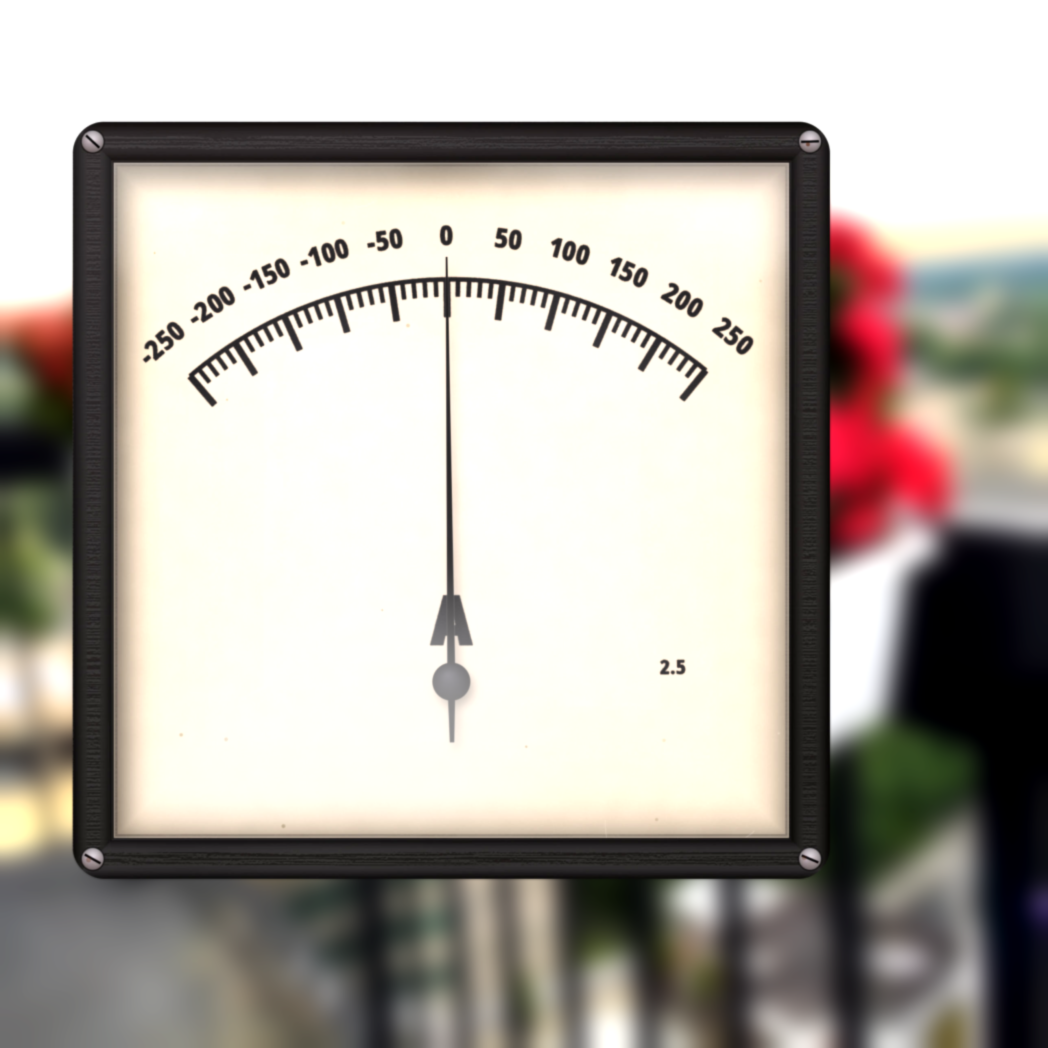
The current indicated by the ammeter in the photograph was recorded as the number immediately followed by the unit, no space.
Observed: 0A
